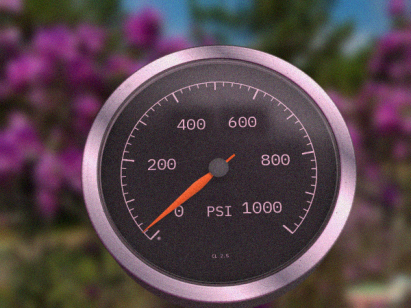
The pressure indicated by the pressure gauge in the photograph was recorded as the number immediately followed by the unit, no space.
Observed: 20psi
